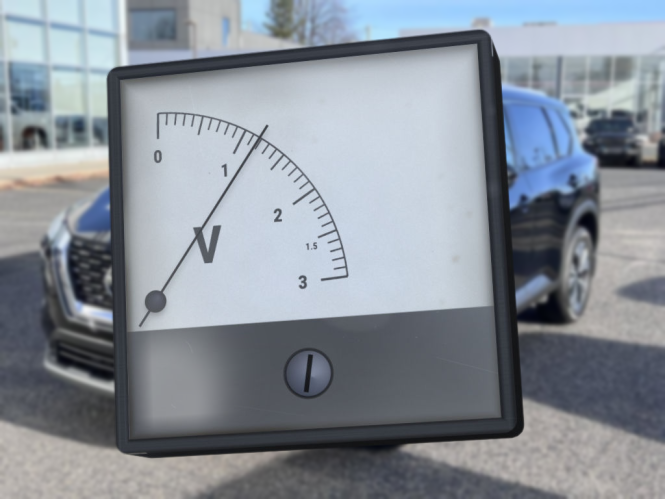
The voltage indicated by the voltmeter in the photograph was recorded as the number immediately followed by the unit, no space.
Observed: 1.2V
